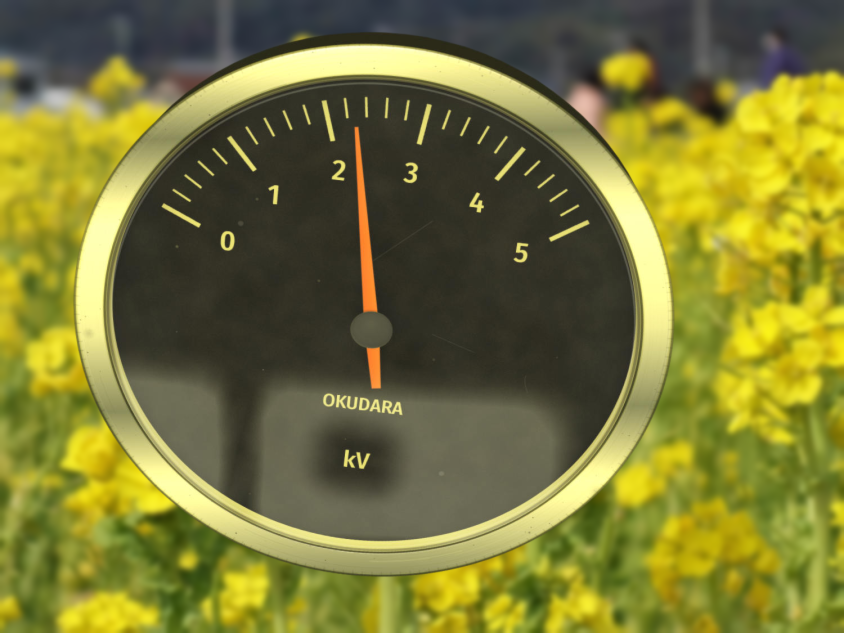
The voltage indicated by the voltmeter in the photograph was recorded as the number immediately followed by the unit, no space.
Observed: 2.3kV
